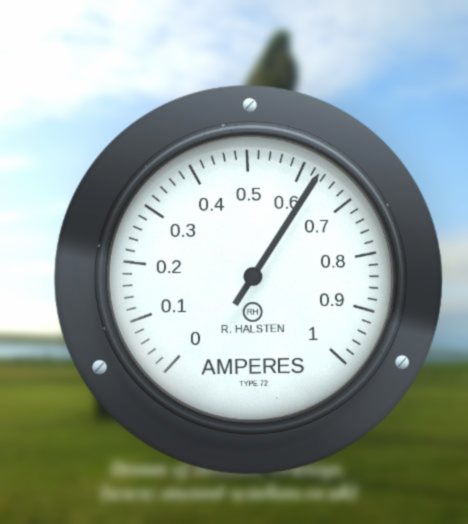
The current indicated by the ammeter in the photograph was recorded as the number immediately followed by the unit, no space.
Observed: 0.63A
